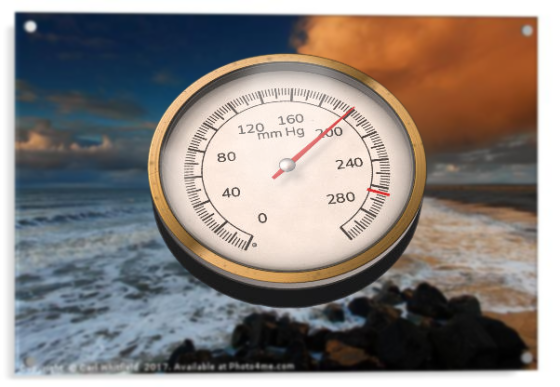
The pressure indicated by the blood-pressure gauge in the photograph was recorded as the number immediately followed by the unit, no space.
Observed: 200mmHg
